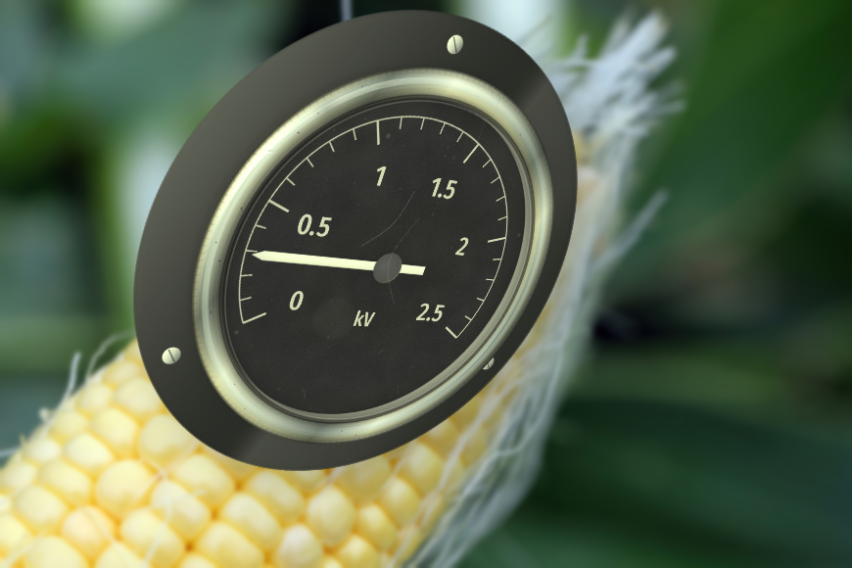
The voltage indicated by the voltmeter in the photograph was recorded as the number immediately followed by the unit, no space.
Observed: 0.3kV
